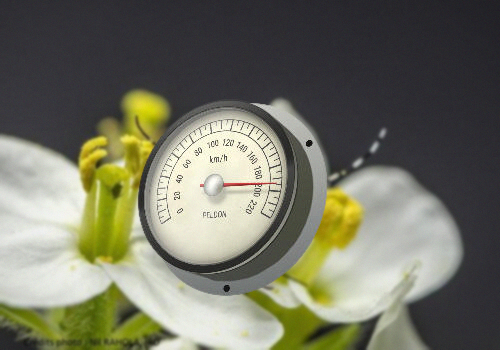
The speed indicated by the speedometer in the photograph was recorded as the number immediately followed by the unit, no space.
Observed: 195km/h
